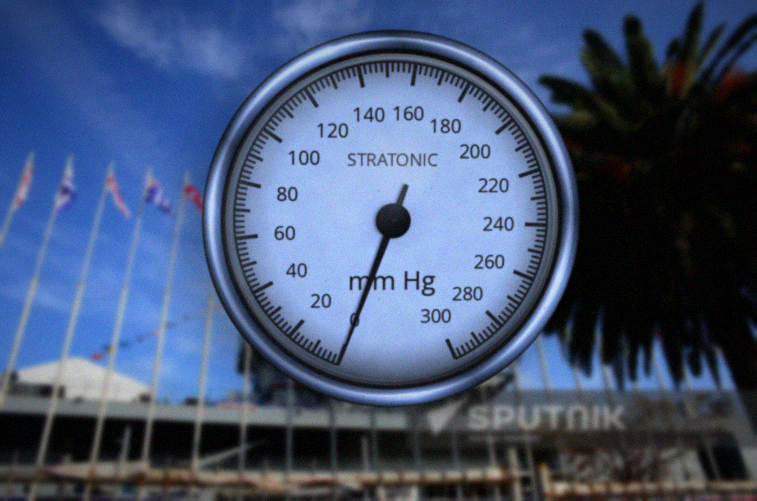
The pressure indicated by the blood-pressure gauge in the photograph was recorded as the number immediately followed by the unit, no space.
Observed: 0mmHg
